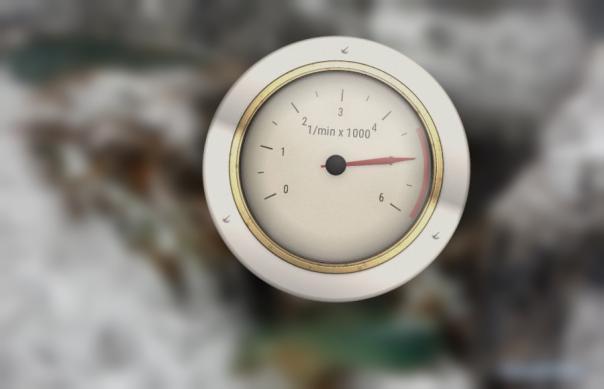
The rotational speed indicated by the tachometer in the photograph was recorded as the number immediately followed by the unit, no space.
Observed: 5000rpm
